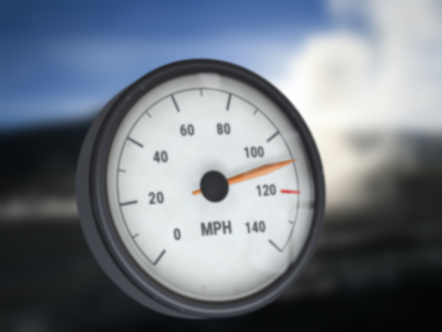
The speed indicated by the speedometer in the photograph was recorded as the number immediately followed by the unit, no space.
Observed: 110mph
